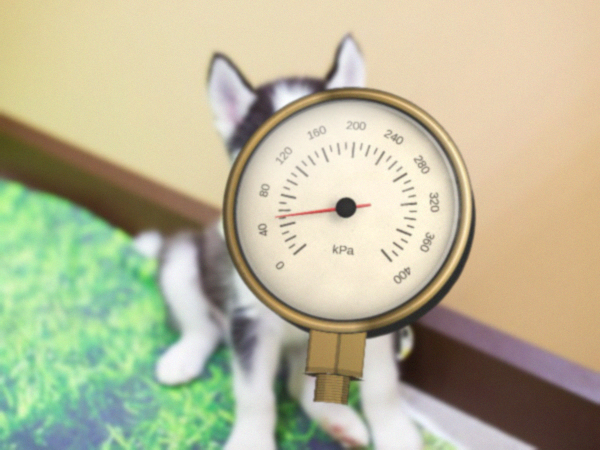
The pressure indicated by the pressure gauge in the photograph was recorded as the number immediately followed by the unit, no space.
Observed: 50kPa
